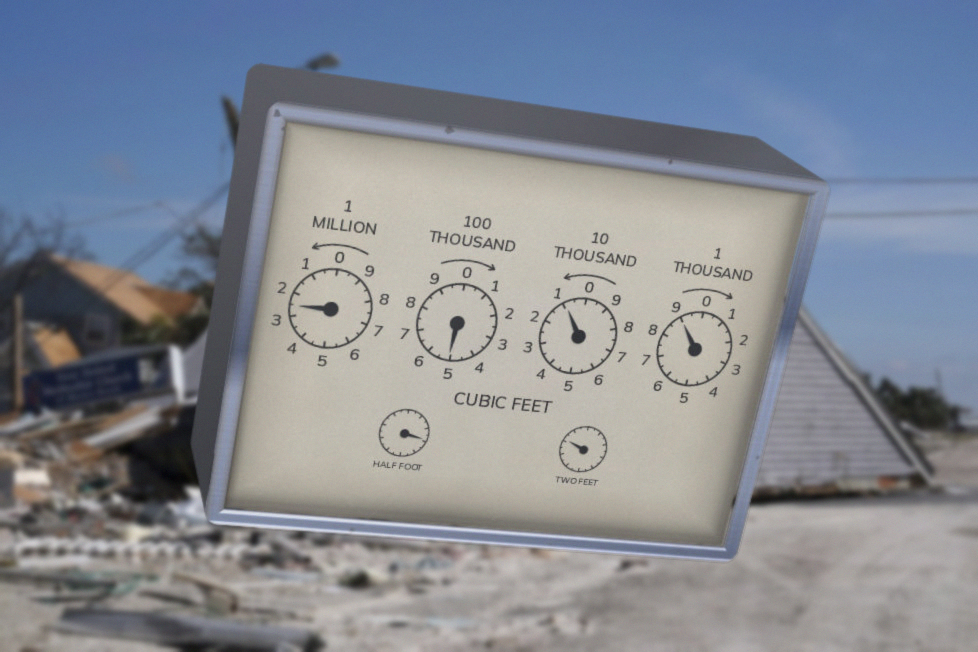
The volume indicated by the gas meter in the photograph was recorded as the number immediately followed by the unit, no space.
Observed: 250900ft³
